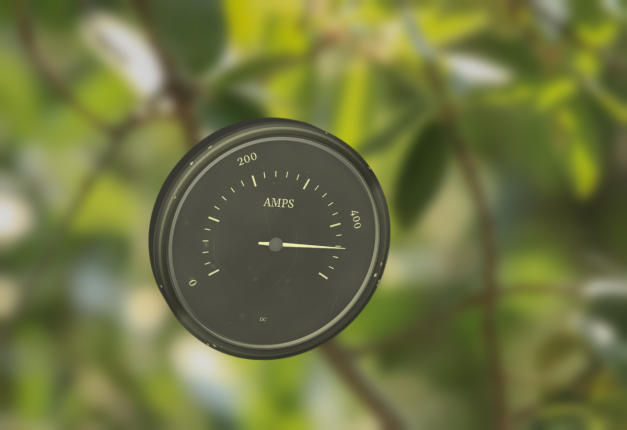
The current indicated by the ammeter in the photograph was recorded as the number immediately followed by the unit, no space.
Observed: 440A
